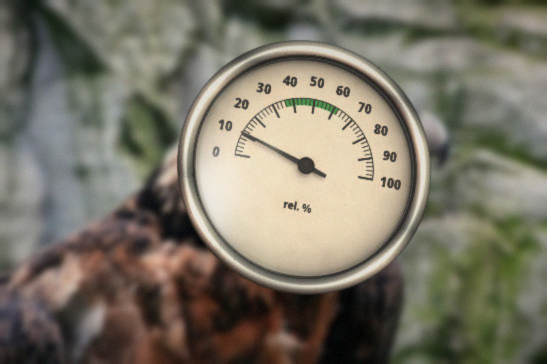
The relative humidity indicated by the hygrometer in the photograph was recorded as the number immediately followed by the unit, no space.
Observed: 10%
